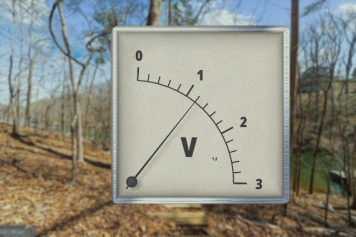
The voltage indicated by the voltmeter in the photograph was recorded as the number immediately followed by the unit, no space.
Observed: 1.2V
